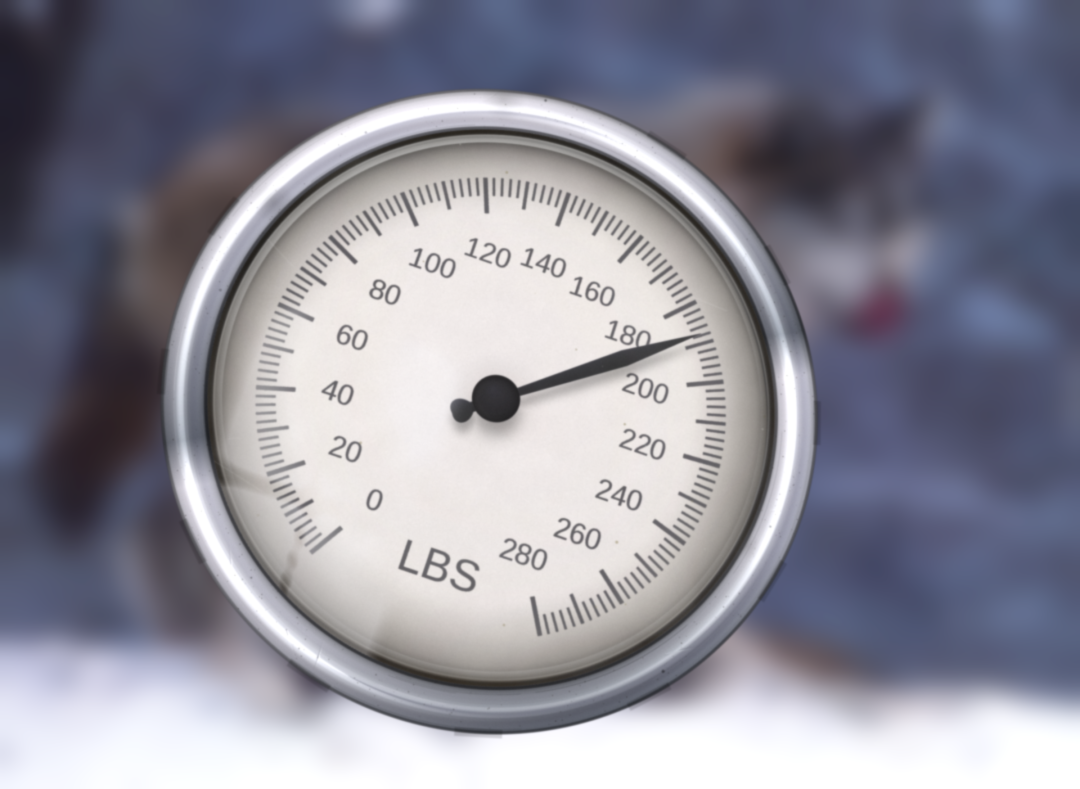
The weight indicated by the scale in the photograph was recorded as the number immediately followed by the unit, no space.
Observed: 188lb
